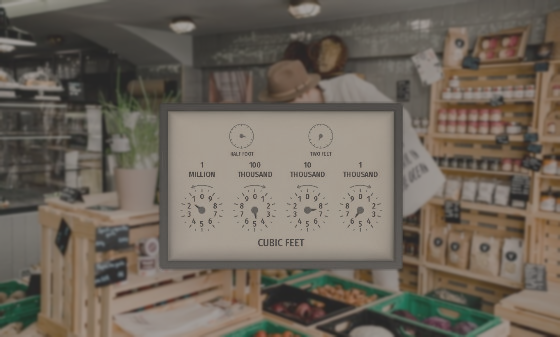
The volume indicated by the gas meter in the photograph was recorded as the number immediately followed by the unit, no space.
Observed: 147600ft³
